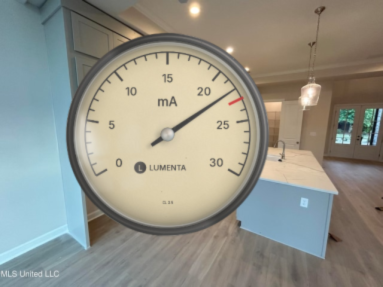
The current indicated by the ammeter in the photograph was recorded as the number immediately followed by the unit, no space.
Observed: 22mA
